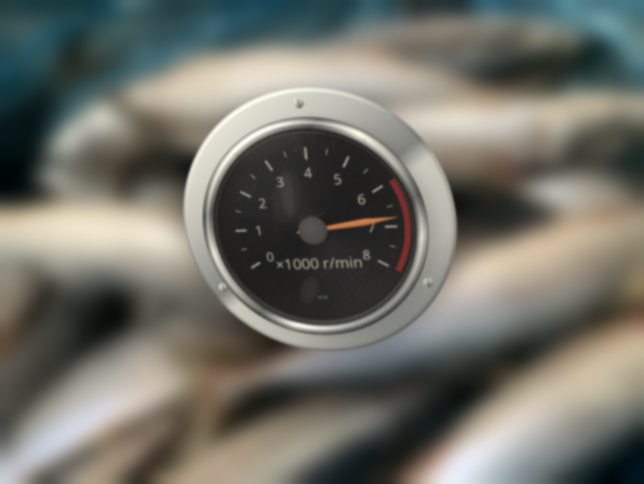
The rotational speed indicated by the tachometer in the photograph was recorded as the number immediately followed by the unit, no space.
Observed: 6750rpm
